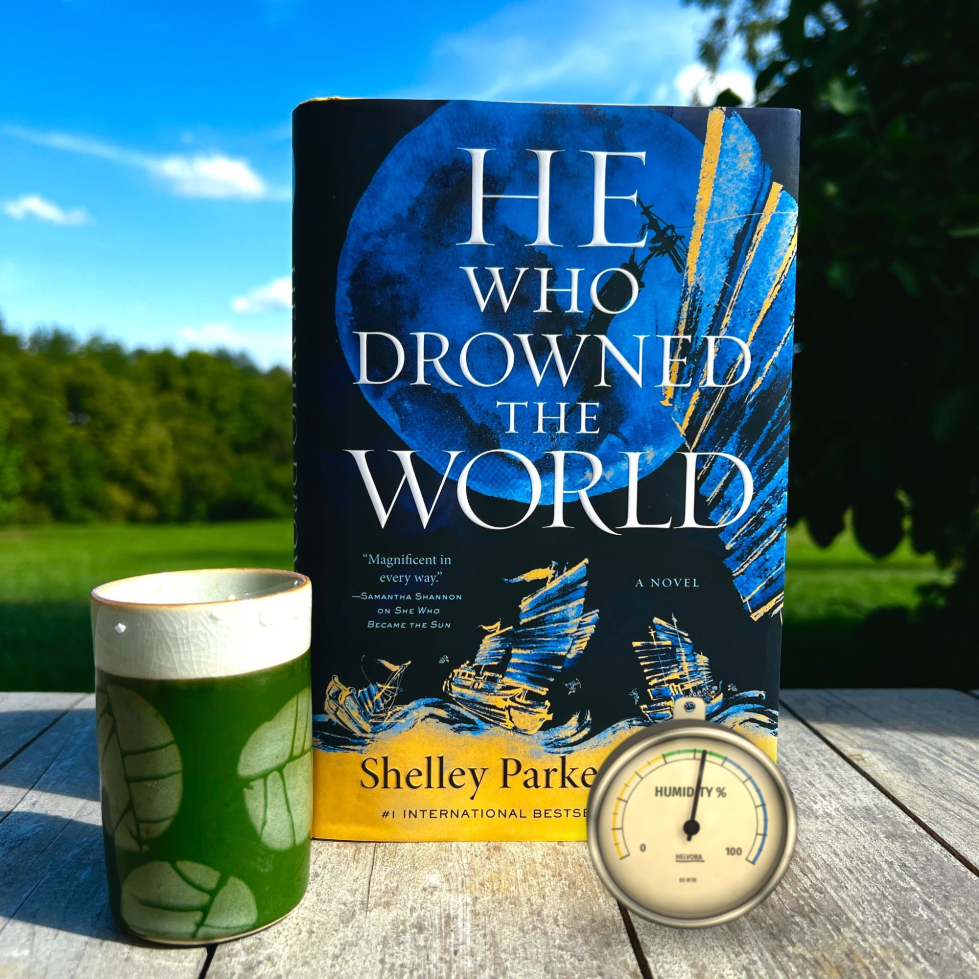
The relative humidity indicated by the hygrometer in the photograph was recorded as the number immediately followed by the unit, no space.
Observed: 52.5%
